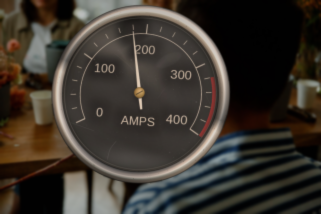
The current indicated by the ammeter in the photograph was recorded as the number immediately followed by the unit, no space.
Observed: 180A
